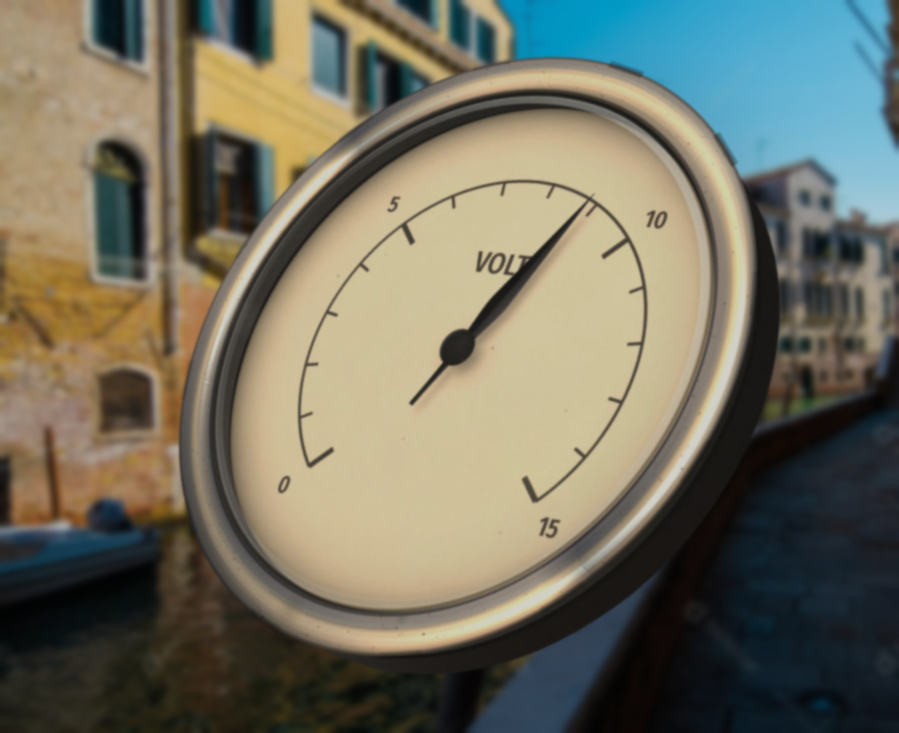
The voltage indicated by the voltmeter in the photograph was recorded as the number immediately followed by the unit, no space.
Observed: 9V
